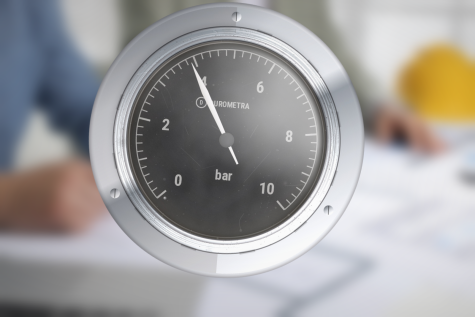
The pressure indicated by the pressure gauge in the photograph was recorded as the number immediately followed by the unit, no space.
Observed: 3.9bar
